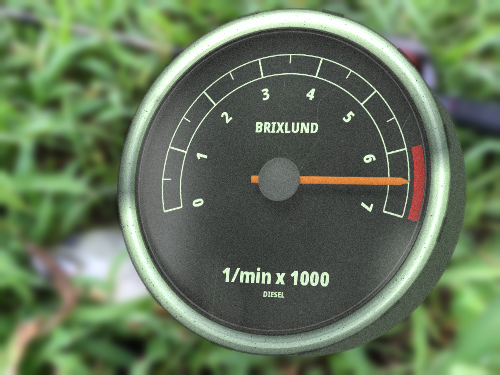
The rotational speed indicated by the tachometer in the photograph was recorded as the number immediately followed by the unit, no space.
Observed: 6500rpm
